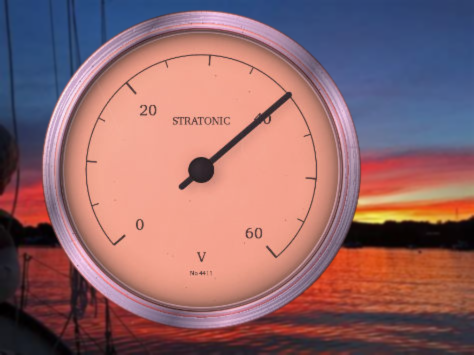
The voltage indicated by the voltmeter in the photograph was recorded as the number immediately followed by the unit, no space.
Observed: 40V
